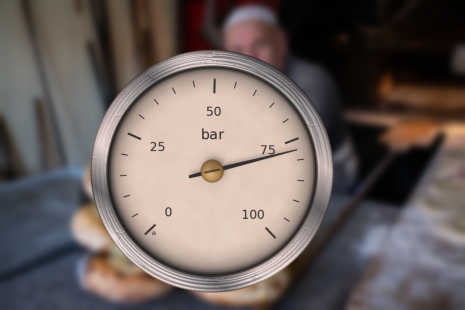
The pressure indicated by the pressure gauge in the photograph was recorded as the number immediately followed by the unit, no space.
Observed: 77.5bar
